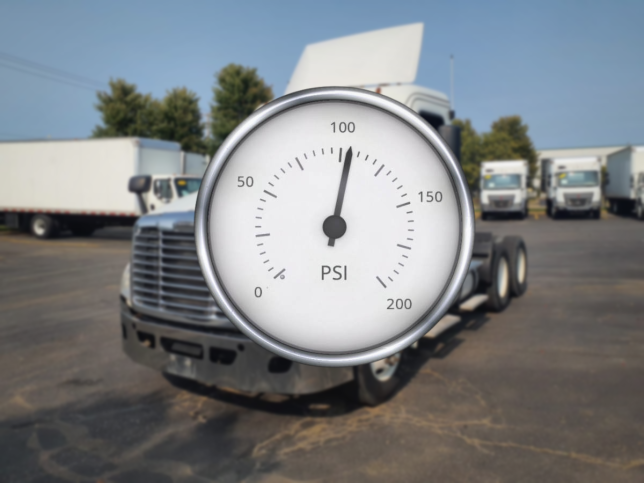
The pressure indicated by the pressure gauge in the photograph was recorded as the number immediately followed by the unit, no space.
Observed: 105psi
